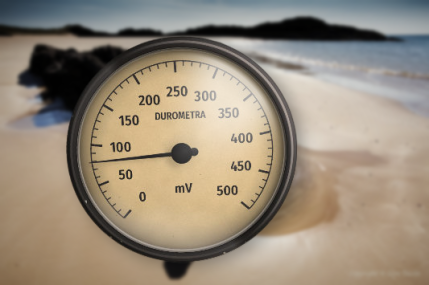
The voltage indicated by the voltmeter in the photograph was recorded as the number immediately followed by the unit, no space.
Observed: 80mV
